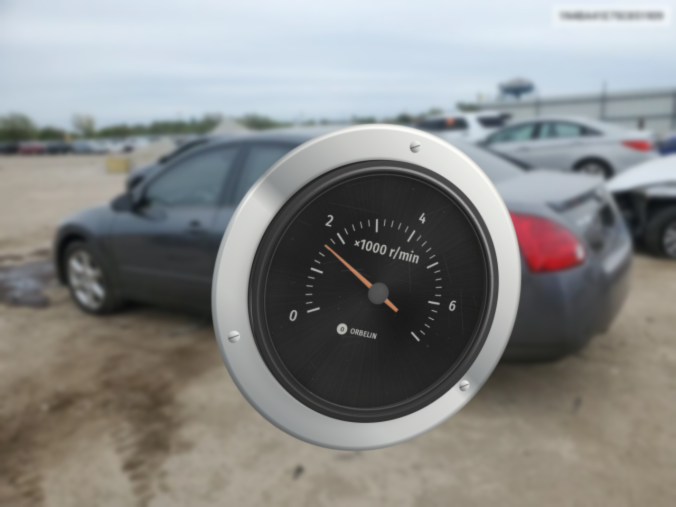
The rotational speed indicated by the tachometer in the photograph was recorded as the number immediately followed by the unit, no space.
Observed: 1600rpm
